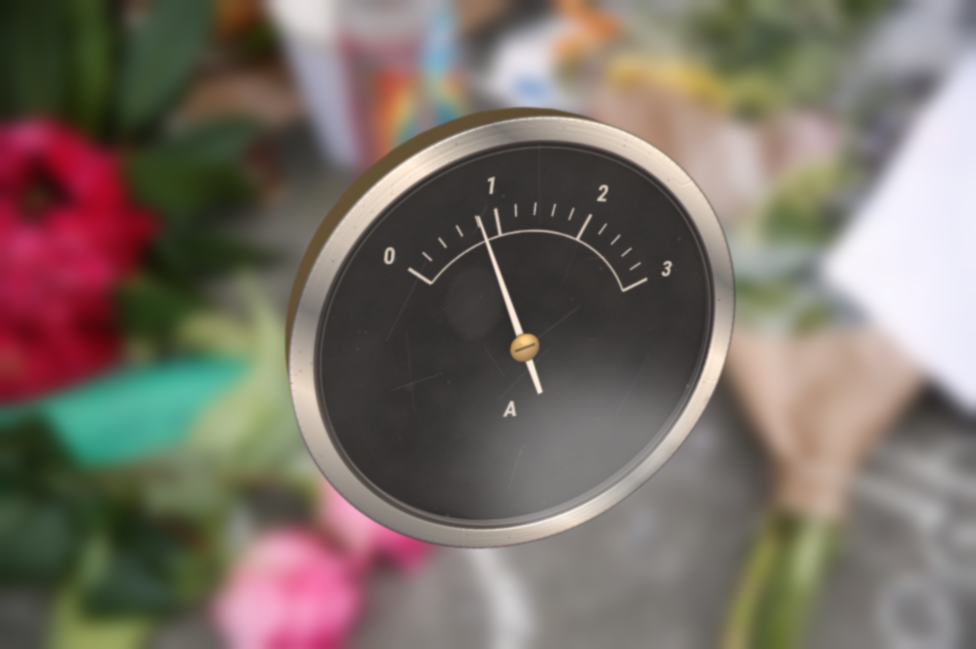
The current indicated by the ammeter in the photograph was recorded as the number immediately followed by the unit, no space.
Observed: 0.8A
